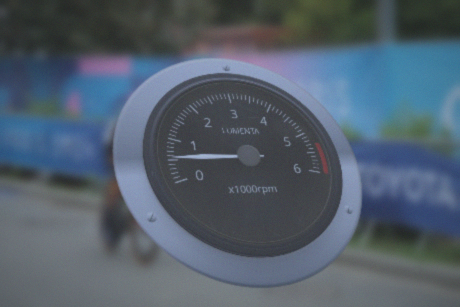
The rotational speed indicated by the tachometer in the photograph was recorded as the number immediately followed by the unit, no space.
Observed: 500rpm
